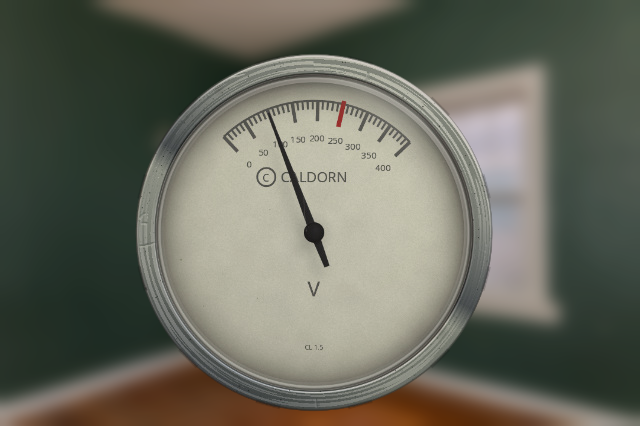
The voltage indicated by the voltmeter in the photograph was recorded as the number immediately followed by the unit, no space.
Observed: 100V
